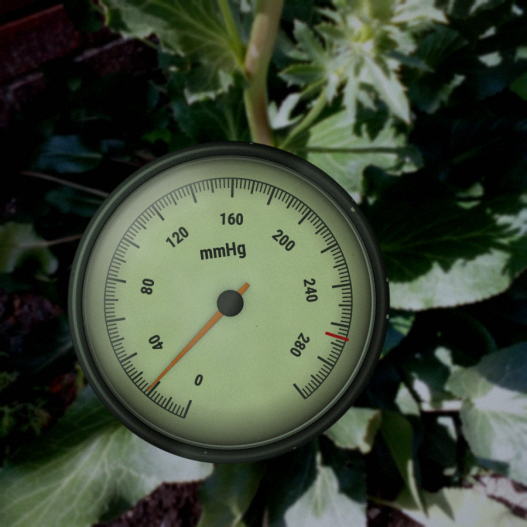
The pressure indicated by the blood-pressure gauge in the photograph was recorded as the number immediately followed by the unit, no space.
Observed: 22mmHg
